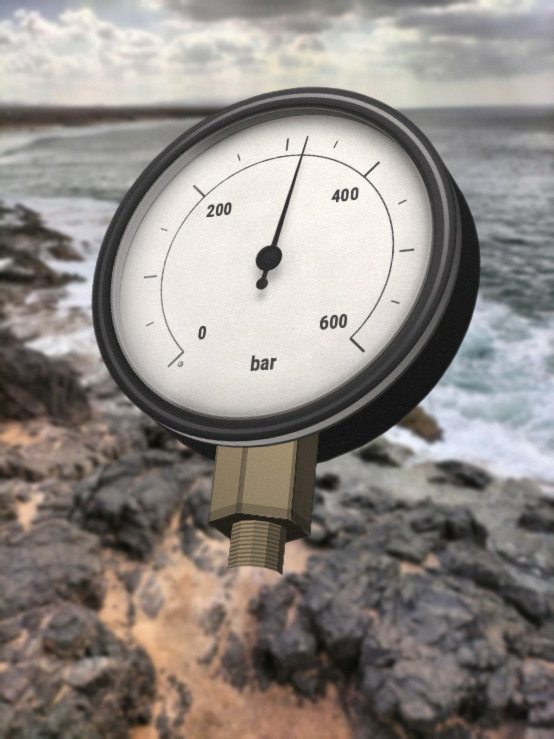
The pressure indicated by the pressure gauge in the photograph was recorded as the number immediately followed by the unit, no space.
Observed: 325bar
